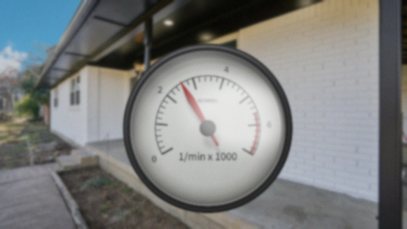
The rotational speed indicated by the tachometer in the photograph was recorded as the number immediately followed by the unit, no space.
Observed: 2600rpm
